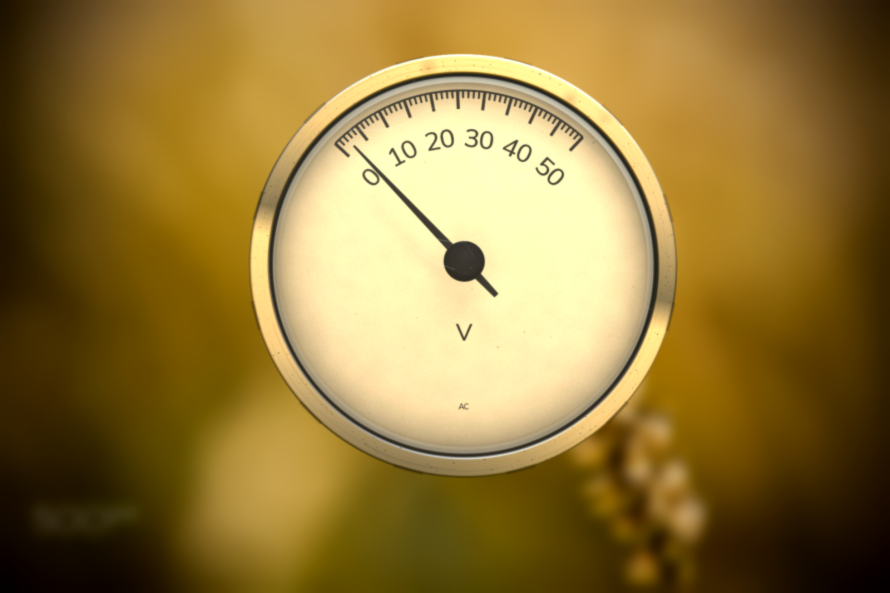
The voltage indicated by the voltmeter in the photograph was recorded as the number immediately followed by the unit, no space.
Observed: 2V
